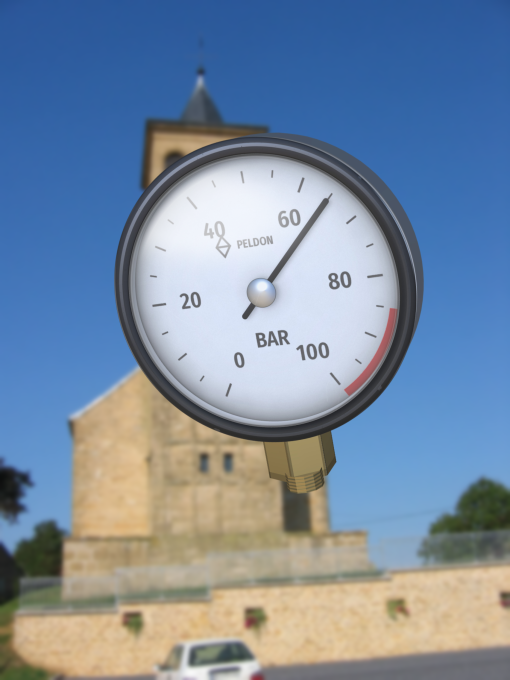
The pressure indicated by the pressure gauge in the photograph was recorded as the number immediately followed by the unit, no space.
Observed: 65bar
